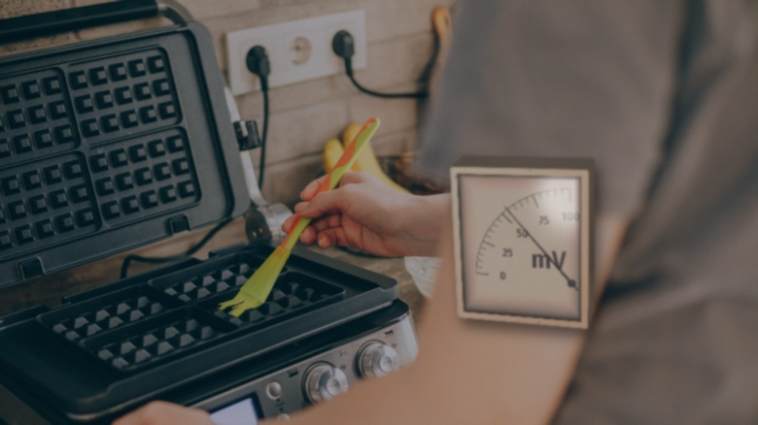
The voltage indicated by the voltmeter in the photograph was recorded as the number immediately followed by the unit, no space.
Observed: 55mV
